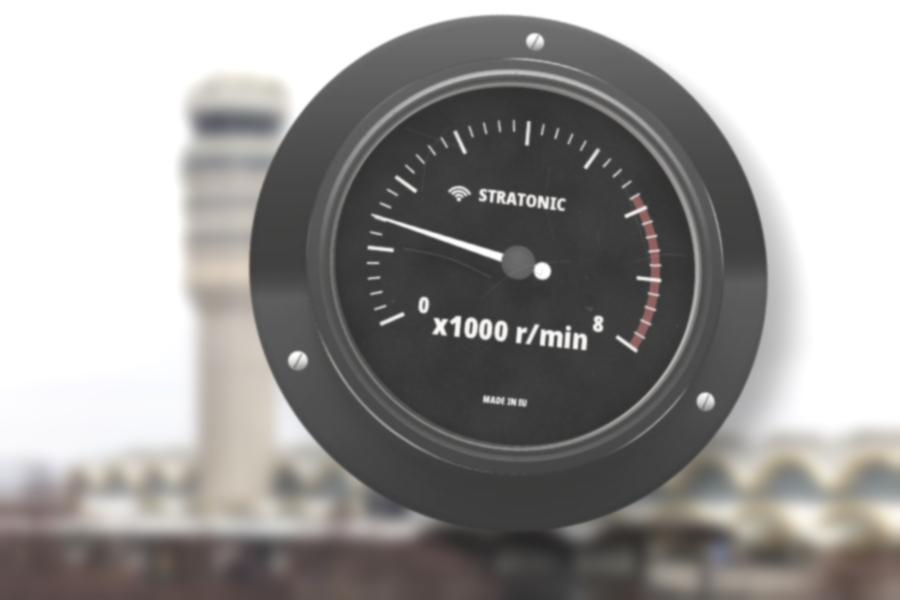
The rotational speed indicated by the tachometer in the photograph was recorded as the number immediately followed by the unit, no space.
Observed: 1400rpm
